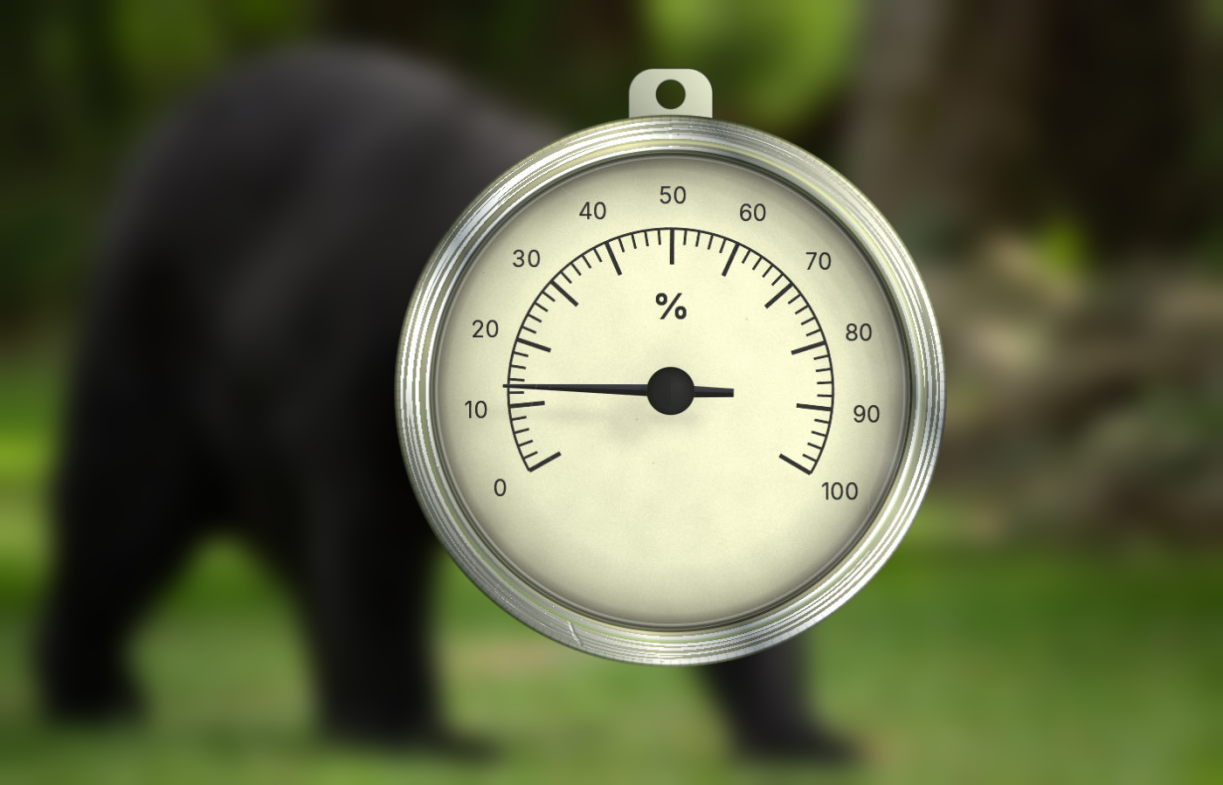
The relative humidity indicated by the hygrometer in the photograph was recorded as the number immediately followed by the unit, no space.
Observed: 13%
